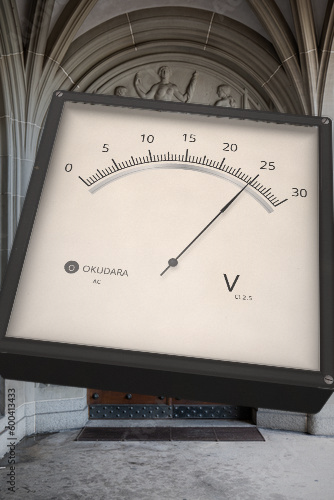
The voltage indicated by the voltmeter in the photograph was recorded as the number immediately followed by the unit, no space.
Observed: 25V
